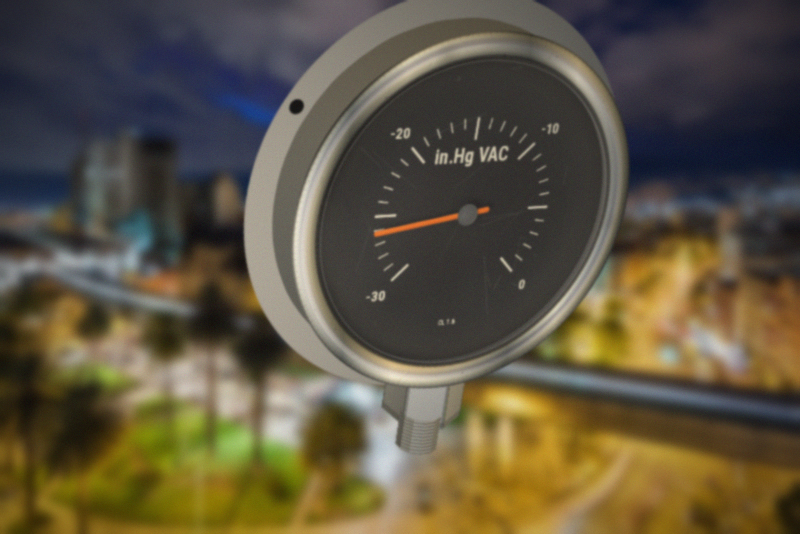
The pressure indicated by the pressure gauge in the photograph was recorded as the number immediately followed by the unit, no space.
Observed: -26inHg
